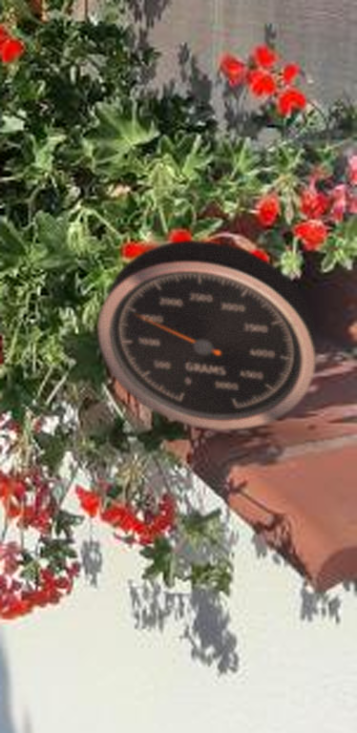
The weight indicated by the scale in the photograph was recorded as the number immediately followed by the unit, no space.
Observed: 1500g
